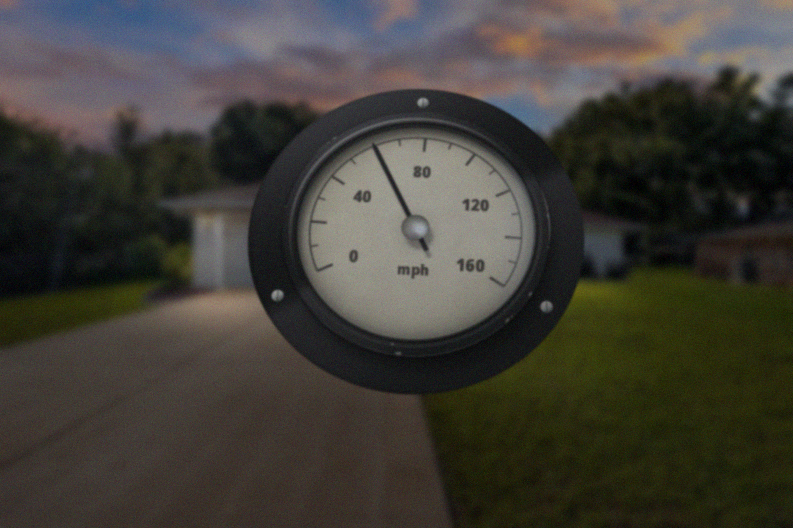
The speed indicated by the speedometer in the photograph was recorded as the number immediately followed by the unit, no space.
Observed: 60mph
